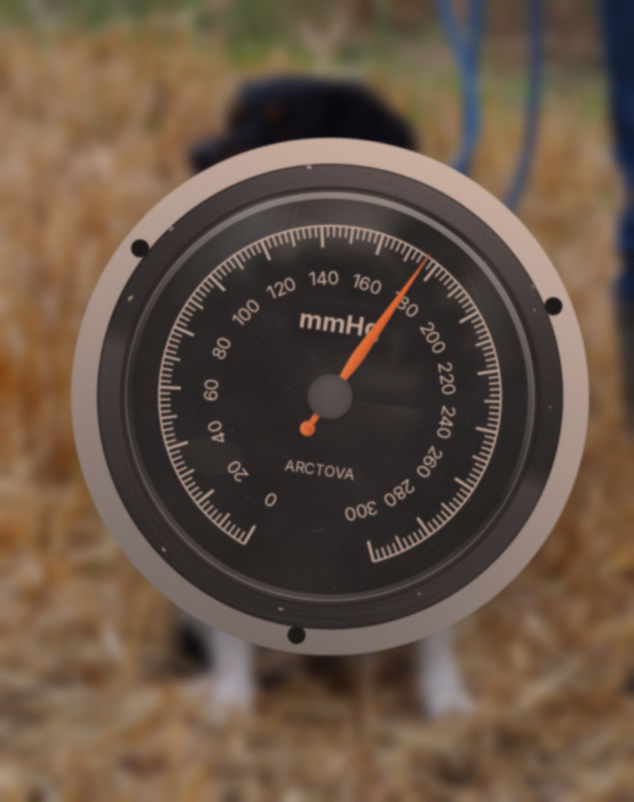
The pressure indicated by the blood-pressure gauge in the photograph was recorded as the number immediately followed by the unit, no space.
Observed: 176mmHg
